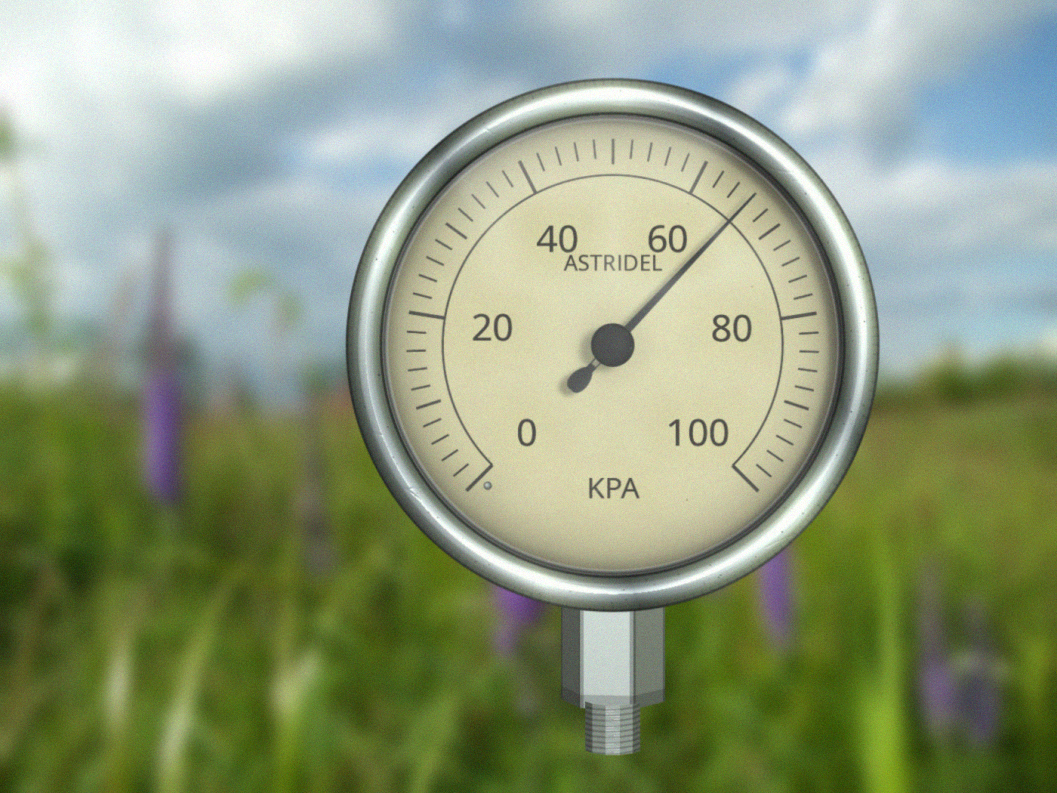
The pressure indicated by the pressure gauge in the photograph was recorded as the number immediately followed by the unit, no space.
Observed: 66kPa
